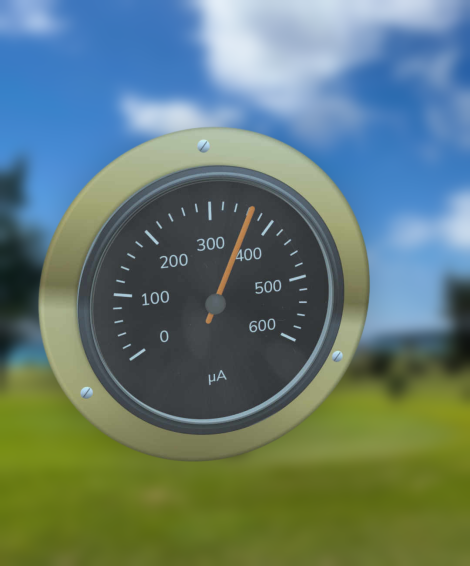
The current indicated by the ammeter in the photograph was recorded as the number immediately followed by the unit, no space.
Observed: 360µA
